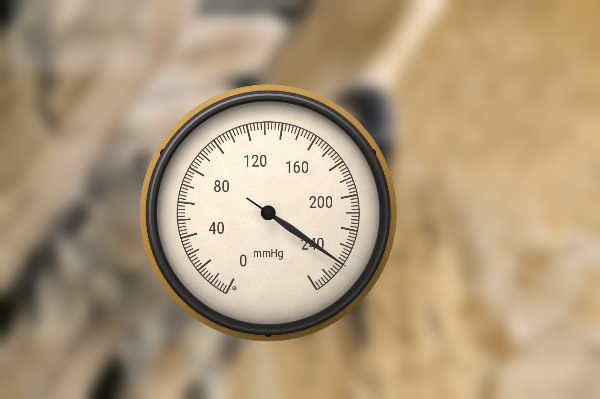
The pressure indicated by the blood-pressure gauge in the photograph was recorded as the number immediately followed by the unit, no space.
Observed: 240mmHg
